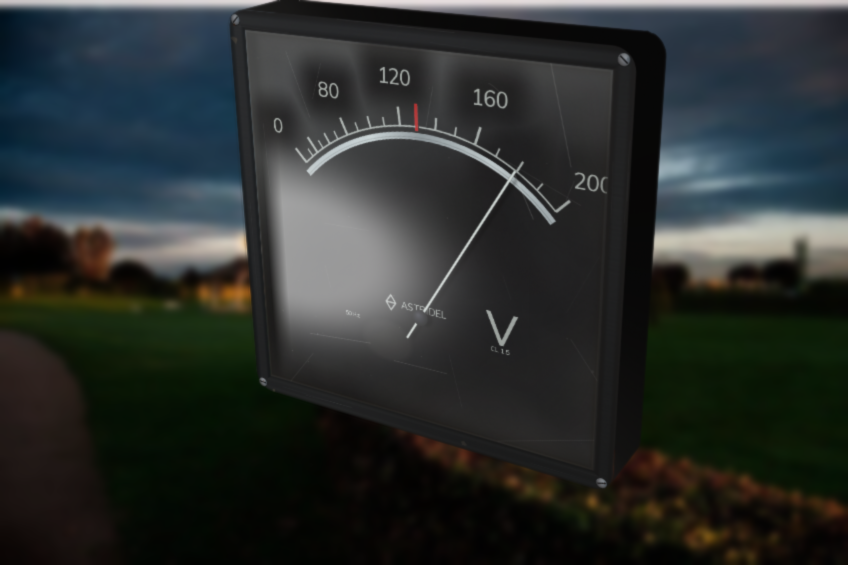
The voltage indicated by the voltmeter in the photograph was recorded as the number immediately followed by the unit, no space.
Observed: 180V
